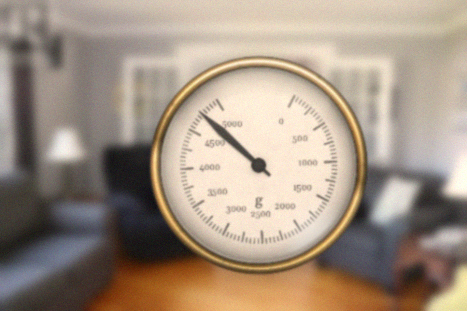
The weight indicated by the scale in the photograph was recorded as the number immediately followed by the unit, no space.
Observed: 4750g
